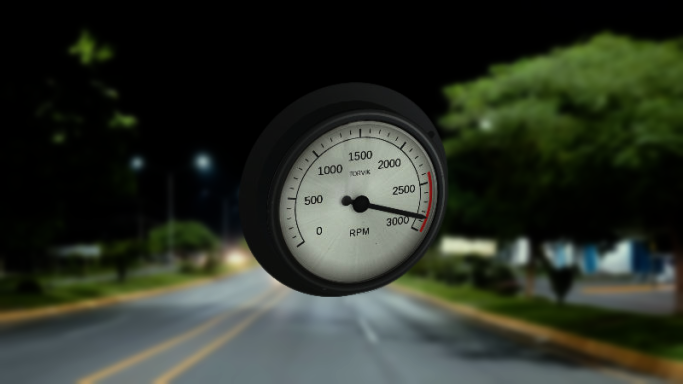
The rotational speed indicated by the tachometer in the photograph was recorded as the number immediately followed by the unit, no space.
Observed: 2850rpm
